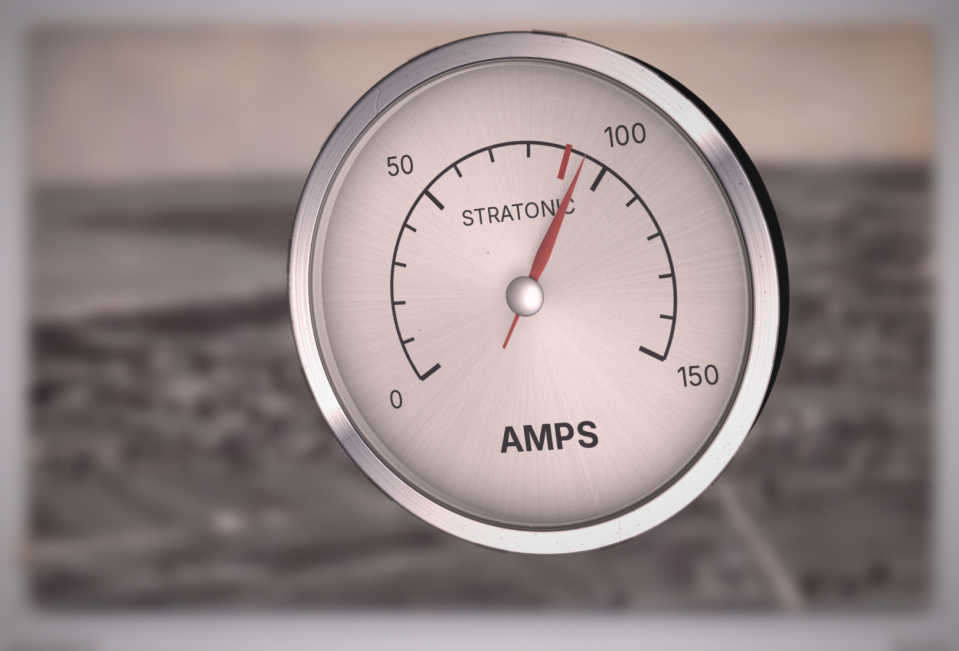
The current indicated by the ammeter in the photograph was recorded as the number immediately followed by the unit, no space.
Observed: 95A
